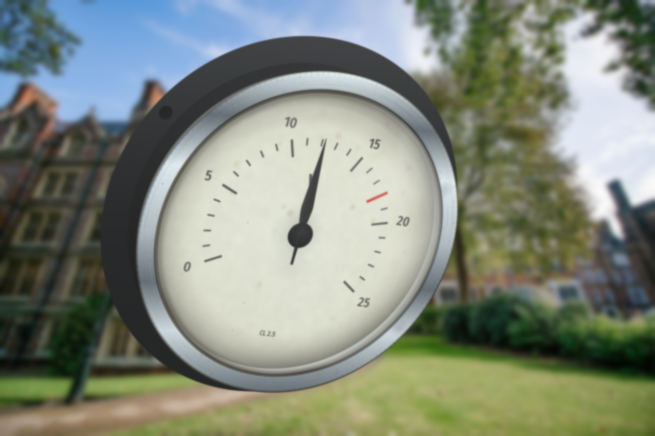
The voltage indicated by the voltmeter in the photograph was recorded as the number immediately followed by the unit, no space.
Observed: 12V
